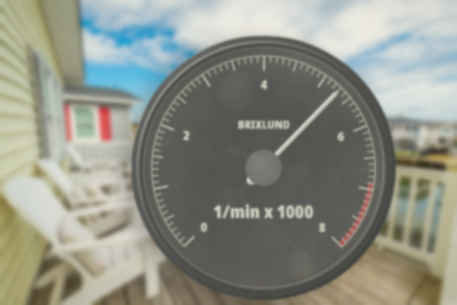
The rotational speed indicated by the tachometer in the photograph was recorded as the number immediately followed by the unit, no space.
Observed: 5300rpm
